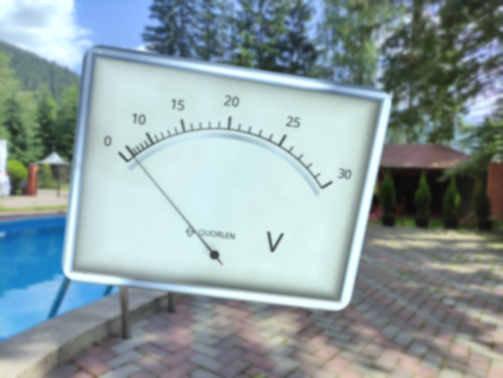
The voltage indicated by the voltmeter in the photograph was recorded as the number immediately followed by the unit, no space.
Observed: 5V
